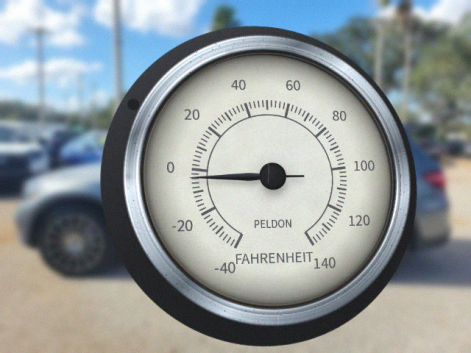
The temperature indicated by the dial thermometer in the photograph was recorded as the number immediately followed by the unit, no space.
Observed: -4°F
